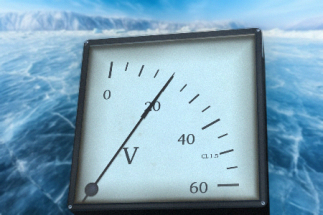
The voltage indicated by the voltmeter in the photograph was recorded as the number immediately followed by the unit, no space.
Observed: 20V
